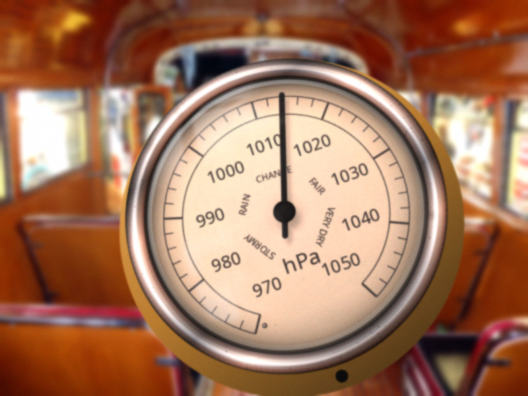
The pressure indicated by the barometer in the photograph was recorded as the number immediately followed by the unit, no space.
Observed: 1014hPa
